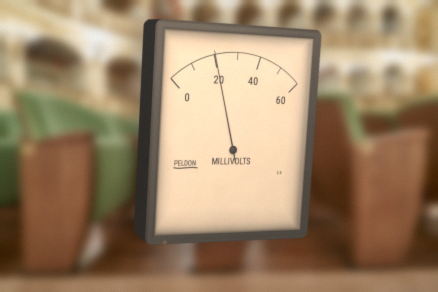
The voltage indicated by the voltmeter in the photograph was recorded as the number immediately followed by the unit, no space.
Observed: 20mV
